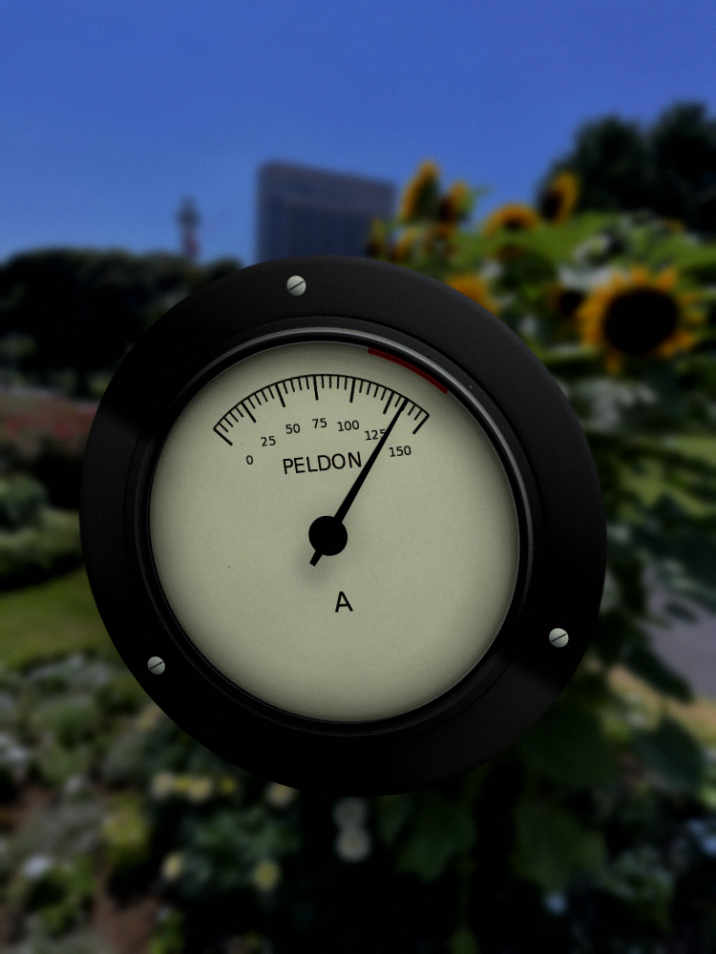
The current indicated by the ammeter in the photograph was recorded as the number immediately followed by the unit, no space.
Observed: 135A
